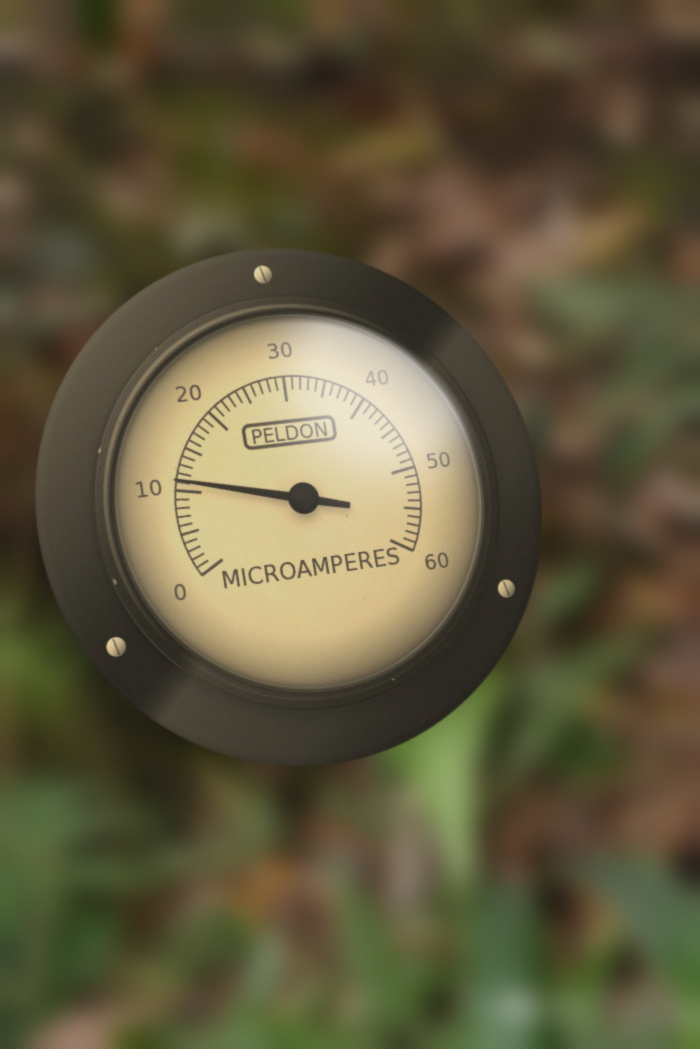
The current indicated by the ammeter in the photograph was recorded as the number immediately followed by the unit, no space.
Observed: 11µA
